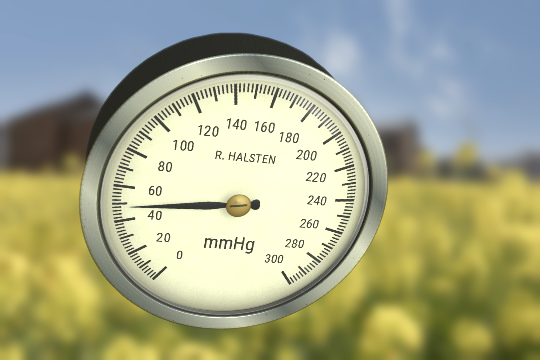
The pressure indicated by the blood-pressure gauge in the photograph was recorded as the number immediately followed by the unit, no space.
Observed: 50mmHg
